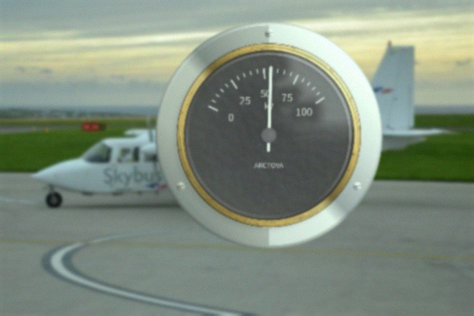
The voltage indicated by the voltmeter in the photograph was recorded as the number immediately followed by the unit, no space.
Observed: 55kV
